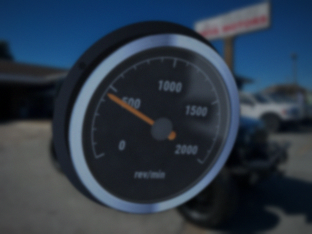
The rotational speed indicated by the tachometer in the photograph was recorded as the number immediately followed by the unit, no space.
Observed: 450rpm
